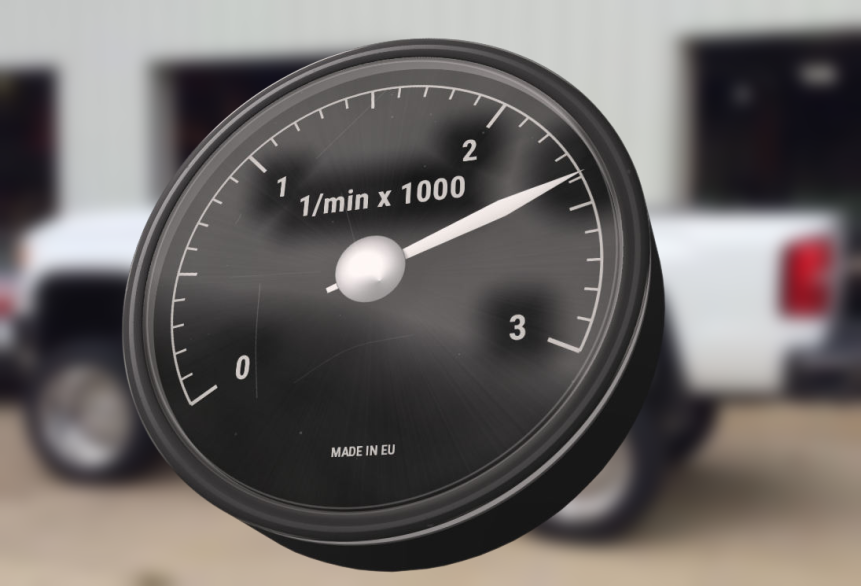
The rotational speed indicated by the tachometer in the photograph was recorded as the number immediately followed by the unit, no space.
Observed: 2400rpm
